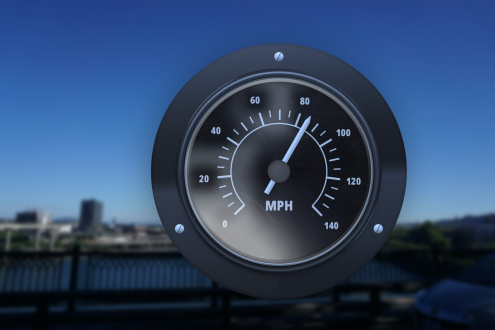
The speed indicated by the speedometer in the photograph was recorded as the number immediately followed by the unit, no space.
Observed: 85mph
